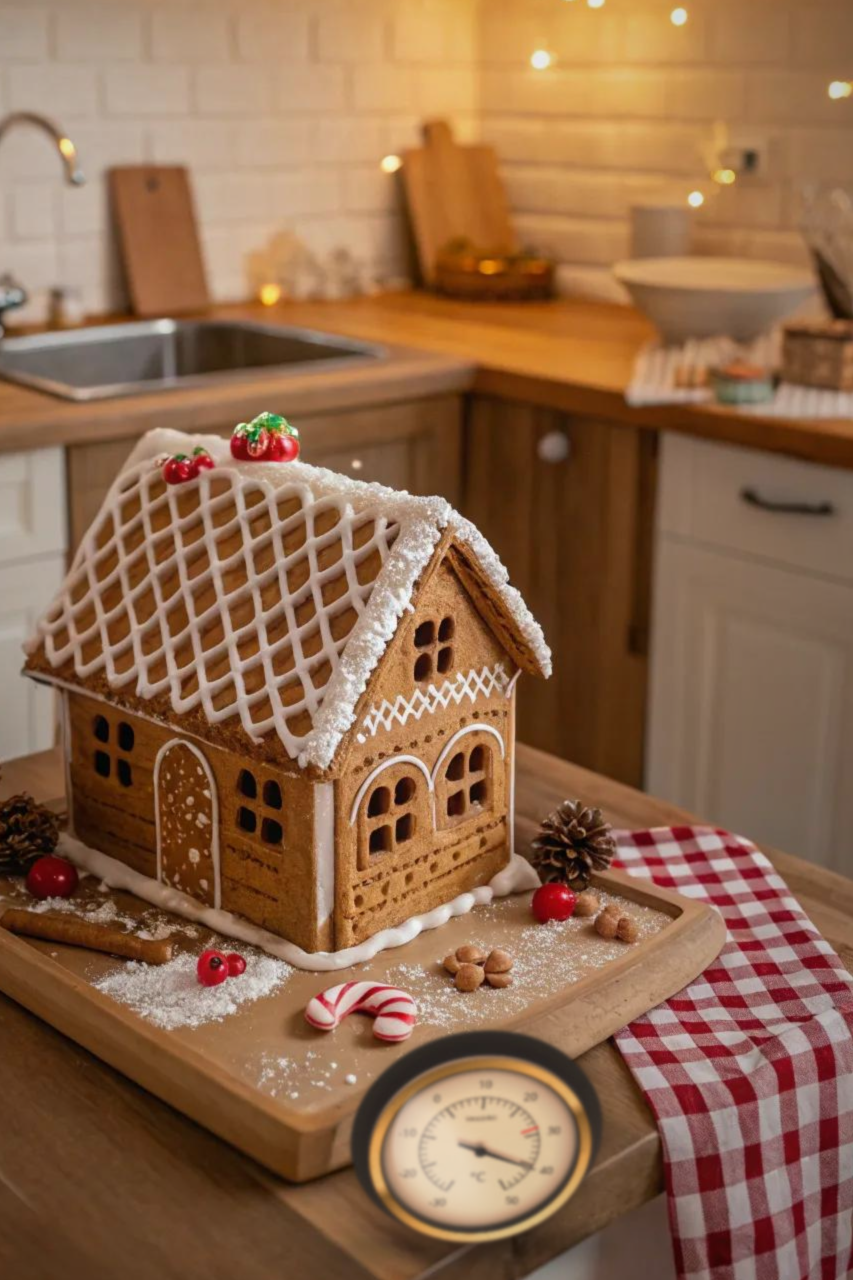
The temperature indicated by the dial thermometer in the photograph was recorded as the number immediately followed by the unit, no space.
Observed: 40°C
